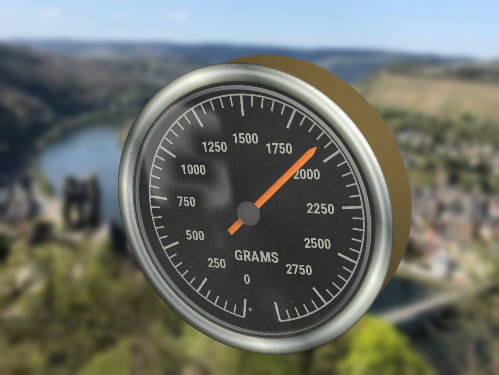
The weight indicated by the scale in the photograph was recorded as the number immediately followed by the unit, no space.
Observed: 1925g
